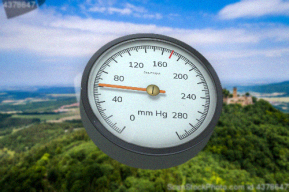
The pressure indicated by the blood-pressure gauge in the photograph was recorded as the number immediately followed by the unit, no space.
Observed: 60mmHg
